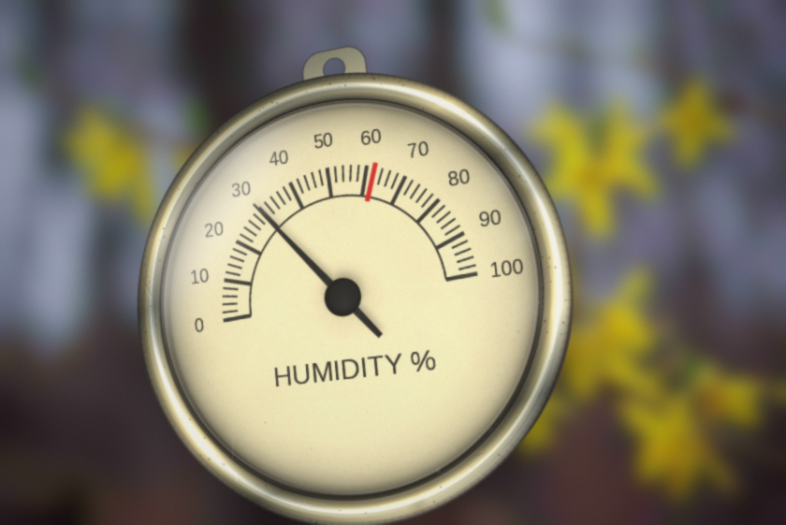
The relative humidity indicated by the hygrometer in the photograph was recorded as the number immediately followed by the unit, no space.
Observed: 30%
